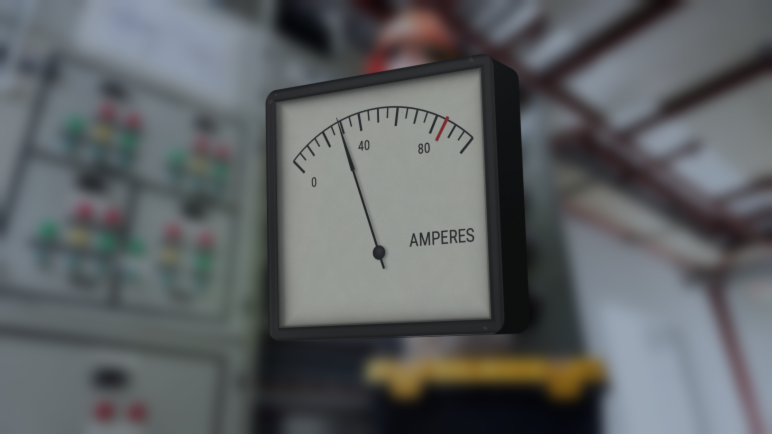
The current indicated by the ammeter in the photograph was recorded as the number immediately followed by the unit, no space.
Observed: 30A
